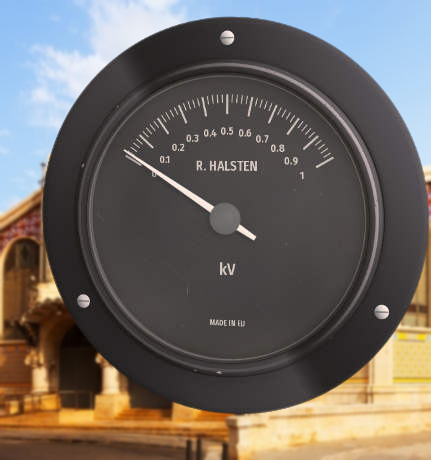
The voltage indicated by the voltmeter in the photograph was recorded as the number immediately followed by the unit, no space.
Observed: 0.02kV
